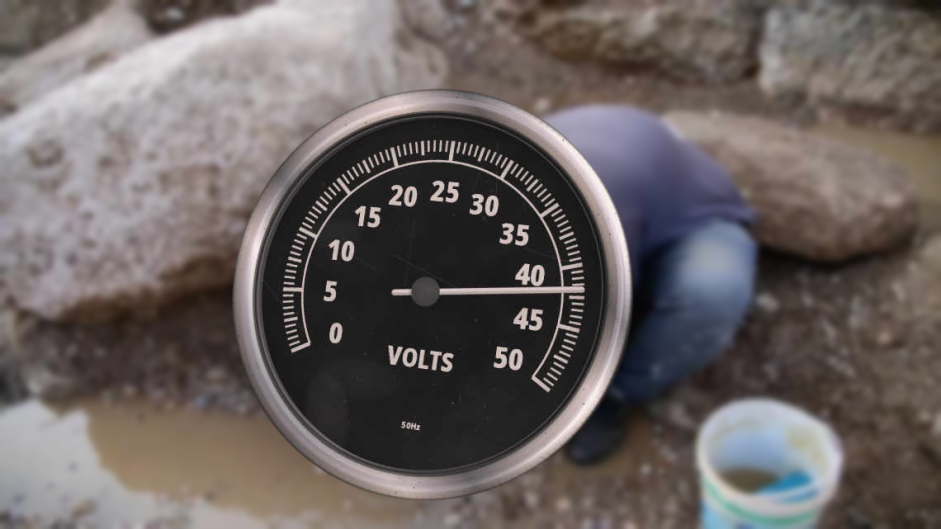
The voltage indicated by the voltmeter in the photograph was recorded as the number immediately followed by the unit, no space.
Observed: 42V
